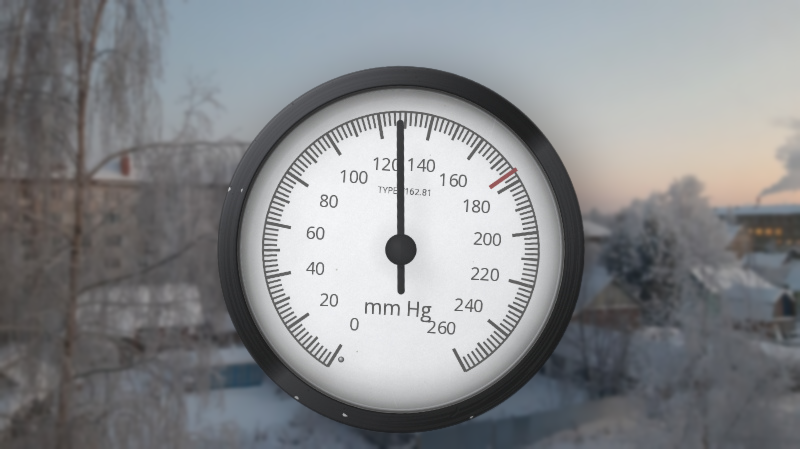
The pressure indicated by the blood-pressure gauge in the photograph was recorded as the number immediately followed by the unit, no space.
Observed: 128mmHg
